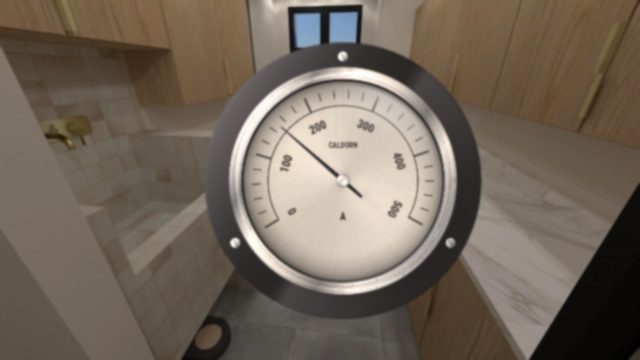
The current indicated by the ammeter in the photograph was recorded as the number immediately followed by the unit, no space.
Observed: 150A
